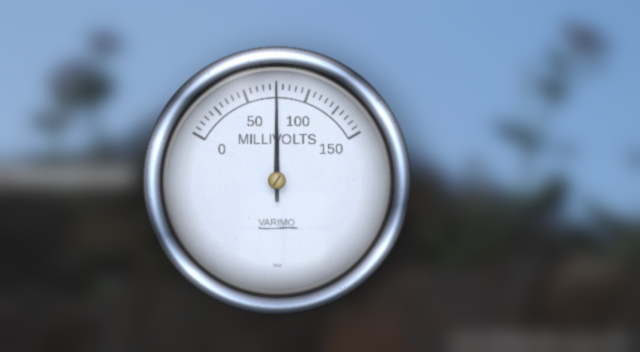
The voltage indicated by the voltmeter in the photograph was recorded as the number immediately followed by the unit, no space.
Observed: 75mV
